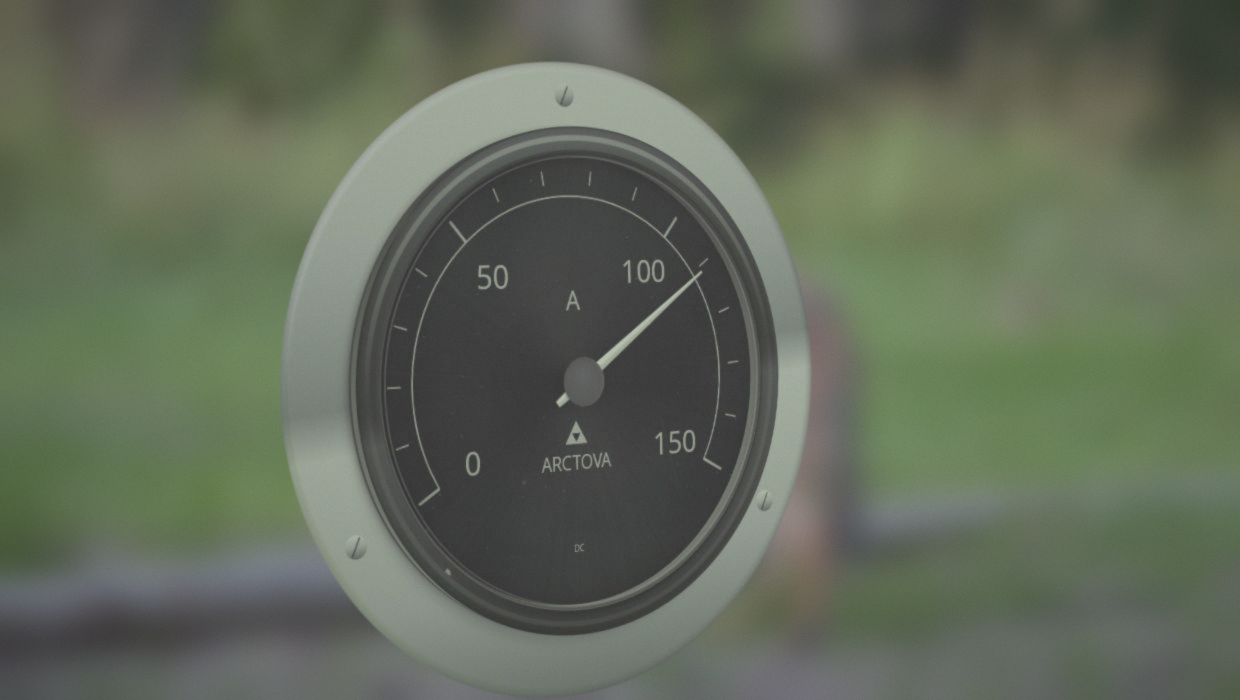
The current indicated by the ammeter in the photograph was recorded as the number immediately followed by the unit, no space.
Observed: 110A
